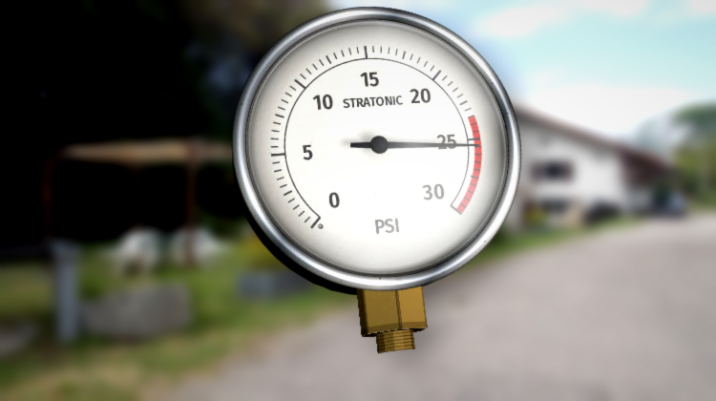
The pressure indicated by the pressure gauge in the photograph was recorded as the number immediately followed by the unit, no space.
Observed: 25.5psi
